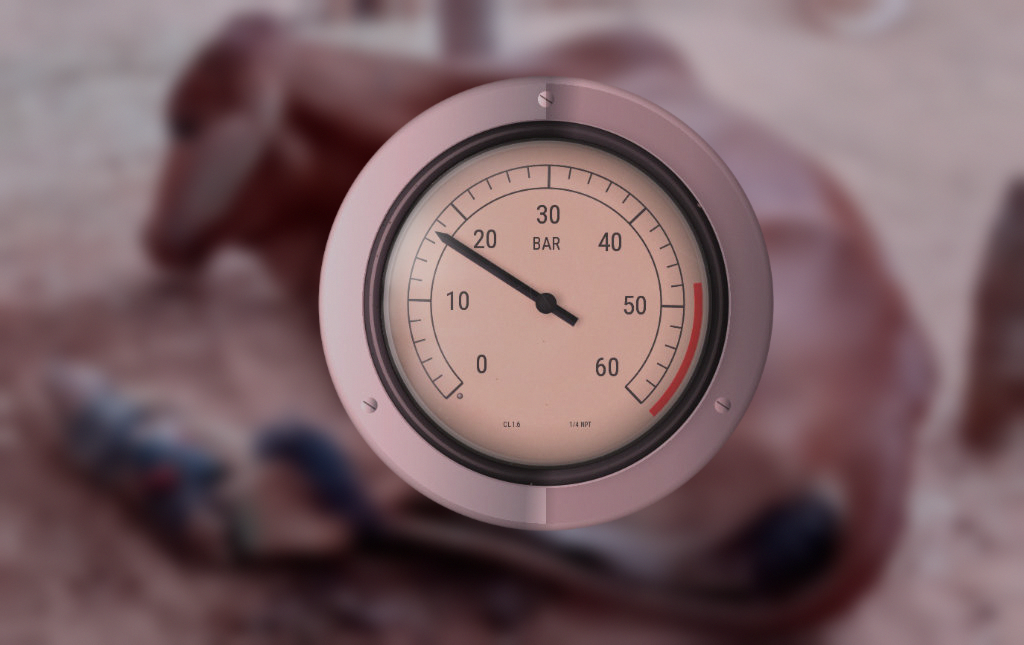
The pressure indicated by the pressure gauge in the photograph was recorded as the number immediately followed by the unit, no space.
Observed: 17bar
